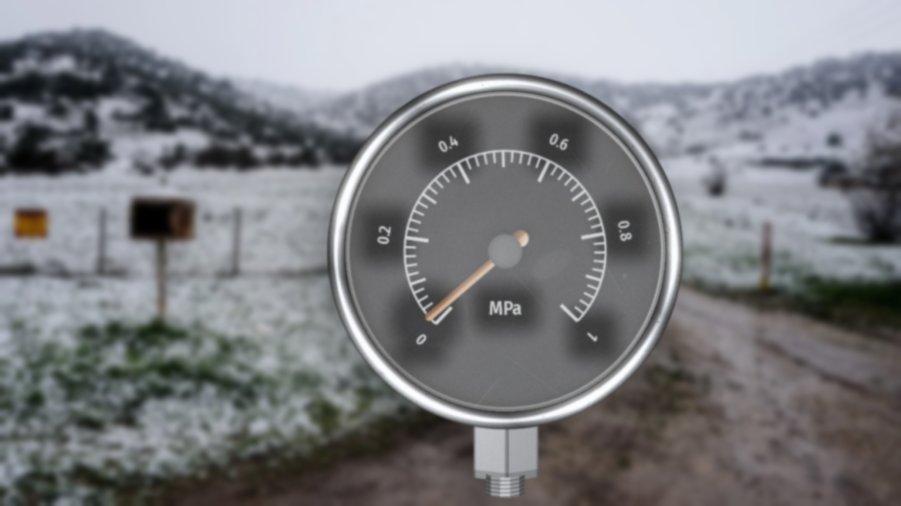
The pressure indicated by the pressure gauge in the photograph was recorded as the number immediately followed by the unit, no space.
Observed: 0.02MPa
